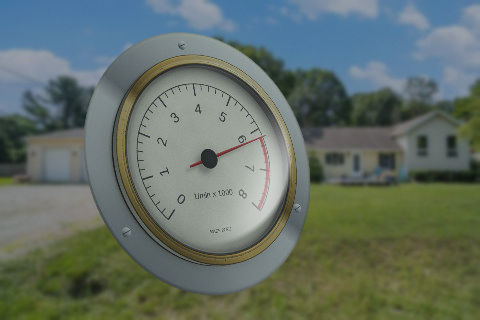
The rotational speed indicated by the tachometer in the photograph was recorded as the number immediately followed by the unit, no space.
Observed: 6200rpm
